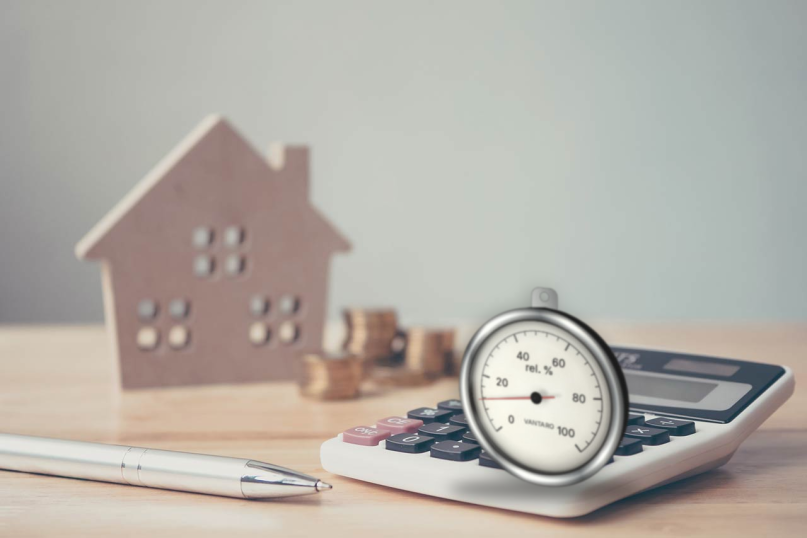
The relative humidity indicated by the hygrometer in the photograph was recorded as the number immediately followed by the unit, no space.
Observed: 12%
